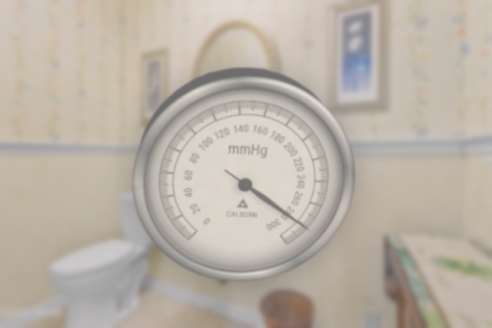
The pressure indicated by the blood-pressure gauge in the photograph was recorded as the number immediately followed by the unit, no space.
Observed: 280mmHg
